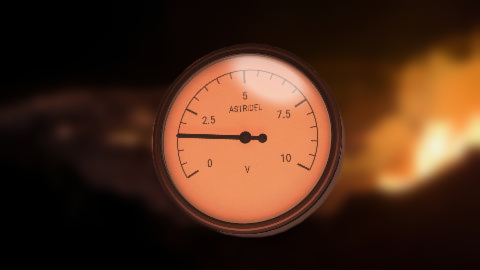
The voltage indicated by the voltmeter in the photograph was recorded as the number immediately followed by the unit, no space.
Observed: 1.5V
